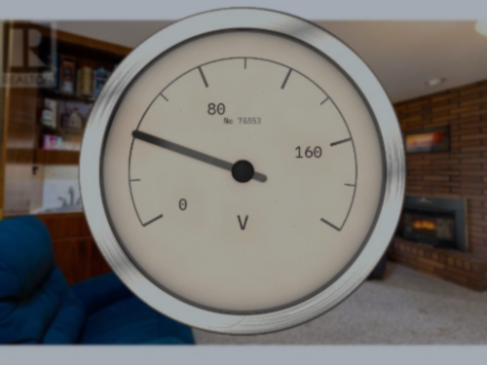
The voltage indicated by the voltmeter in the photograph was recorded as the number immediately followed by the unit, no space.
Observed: 40V
